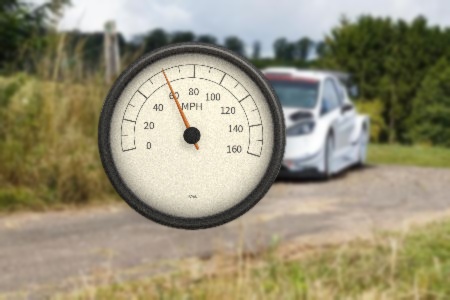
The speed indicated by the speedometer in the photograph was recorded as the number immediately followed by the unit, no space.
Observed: 60mph
